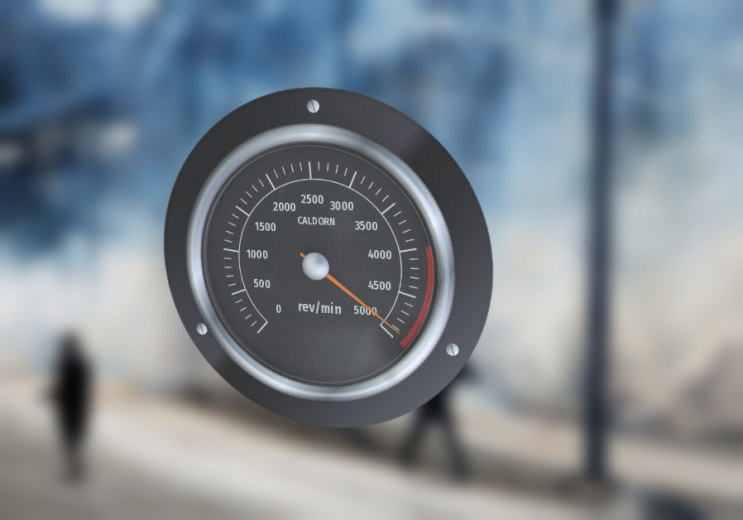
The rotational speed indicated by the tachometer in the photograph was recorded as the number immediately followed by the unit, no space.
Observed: 4900rpm
